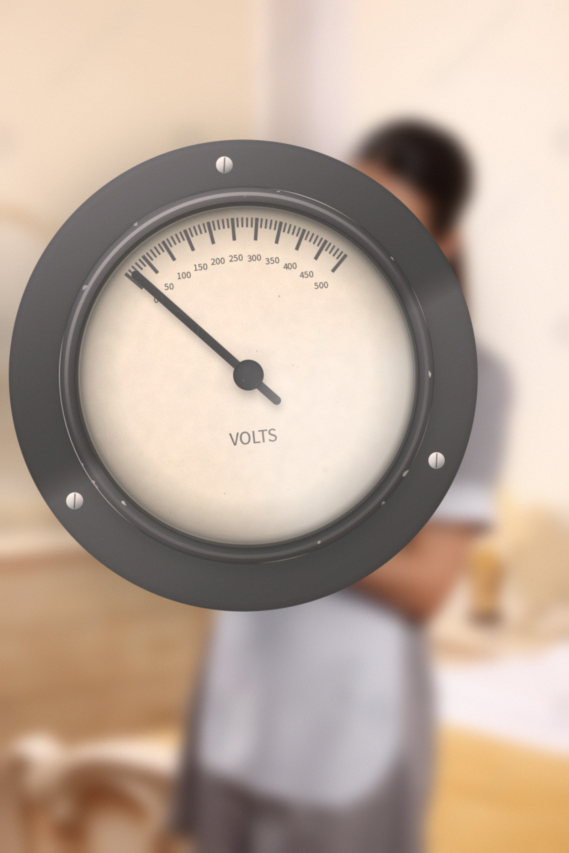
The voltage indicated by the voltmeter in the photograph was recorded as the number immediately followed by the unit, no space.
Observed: 10V
